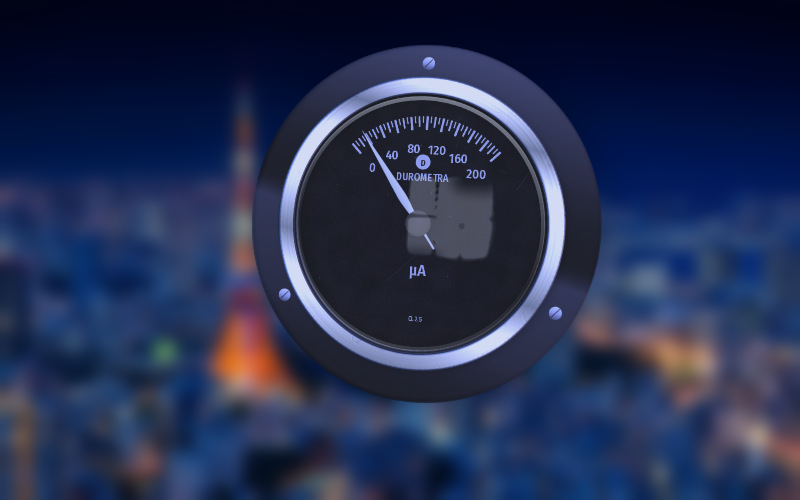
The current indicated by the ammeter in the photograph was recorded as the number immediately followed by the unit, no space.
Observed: 20µA
